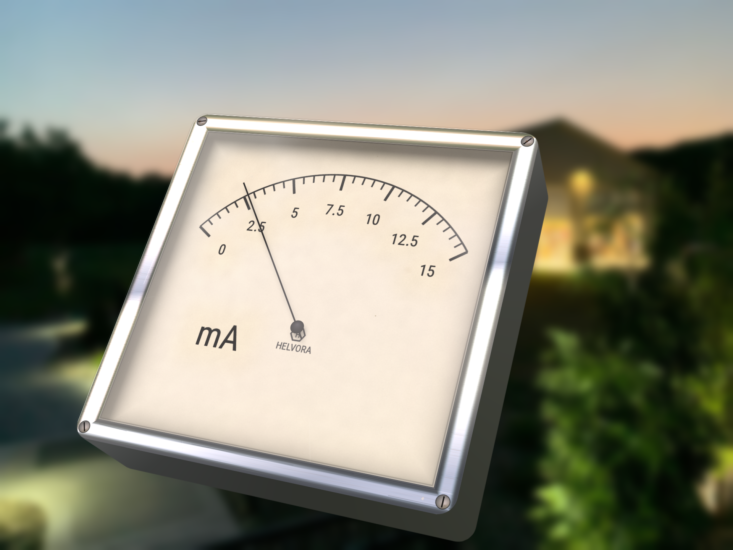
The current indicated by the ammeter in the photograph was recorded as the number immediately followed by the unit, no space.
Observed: 2.75mA
